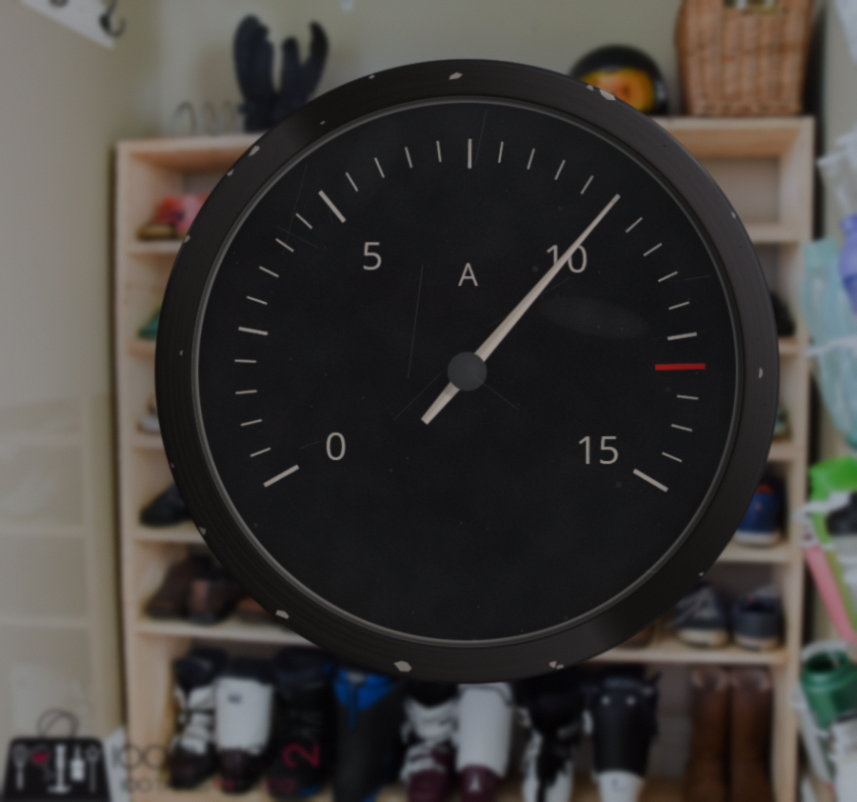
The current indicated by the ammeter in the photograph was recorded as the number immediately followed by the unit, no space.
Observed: 10A
